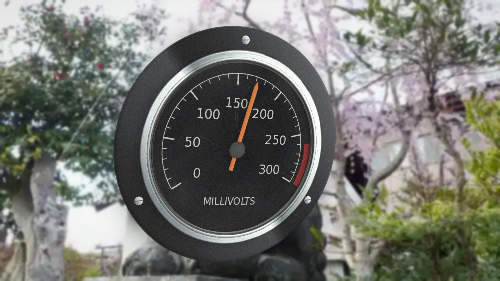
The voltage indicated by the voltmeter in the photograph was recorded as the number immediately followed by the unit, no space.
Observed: 170mV
